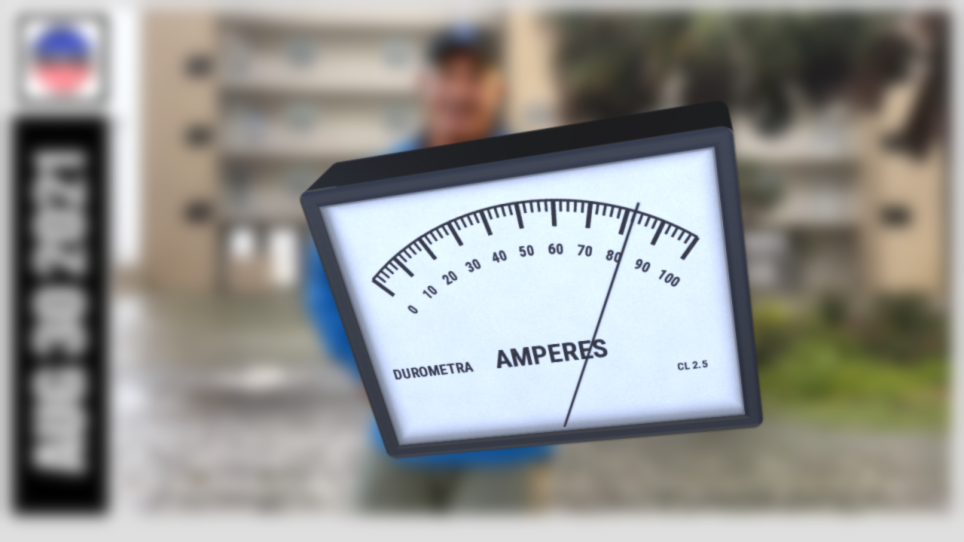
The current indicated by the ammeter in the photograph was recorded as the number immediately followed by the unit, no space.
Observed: 82A
